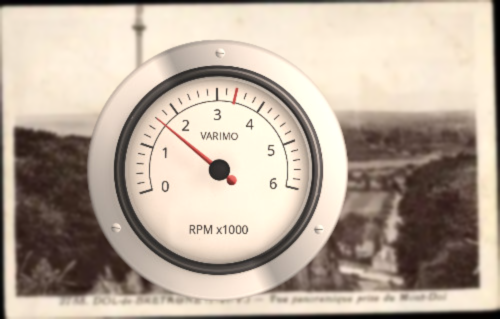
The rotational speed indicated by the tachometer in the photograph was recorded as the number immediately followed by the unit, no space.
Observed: 1600rpm
